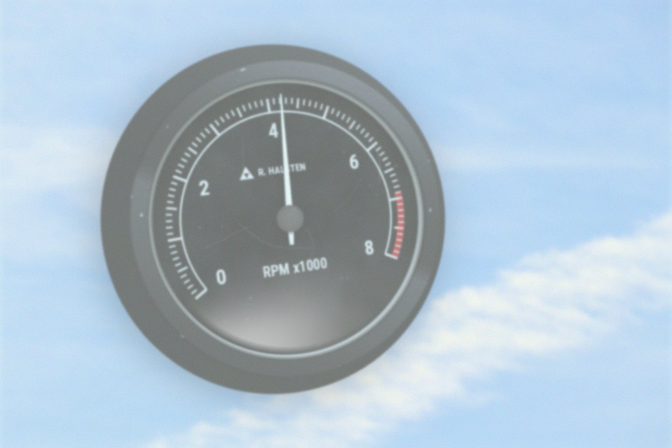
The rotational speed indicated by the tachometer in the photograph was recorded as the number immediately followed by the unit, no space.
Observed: 4200rpm
